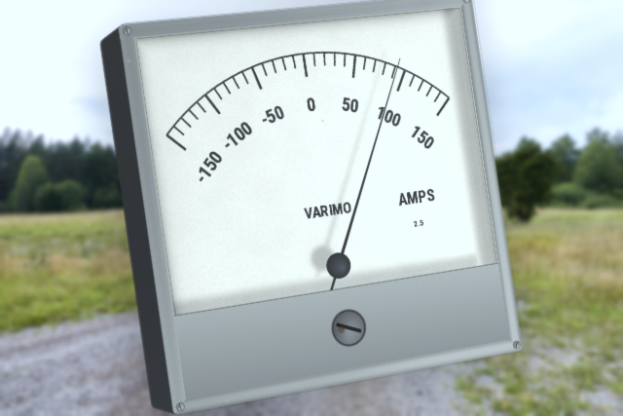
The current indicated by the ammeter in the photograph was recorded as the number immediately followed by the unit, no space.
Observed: 90A
